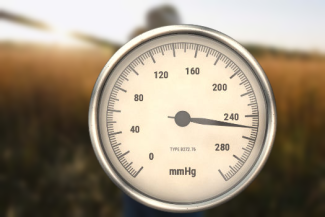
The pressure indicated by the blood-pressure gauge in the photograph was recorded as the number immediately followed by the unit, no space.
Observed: 250mmHg
